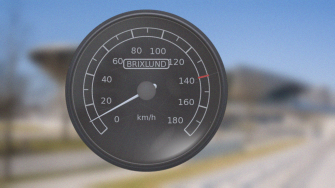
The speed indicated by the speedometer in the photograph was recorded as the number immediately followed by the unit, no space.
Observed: 10km/h
